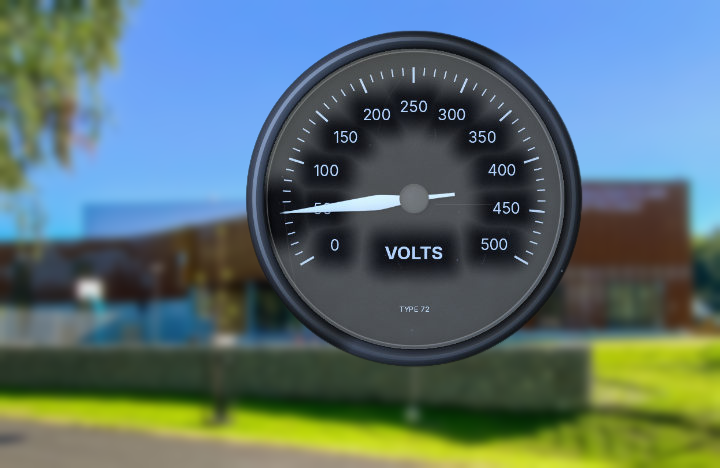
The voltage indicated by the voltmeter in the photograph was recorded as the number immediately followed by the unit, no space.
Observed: 50V
